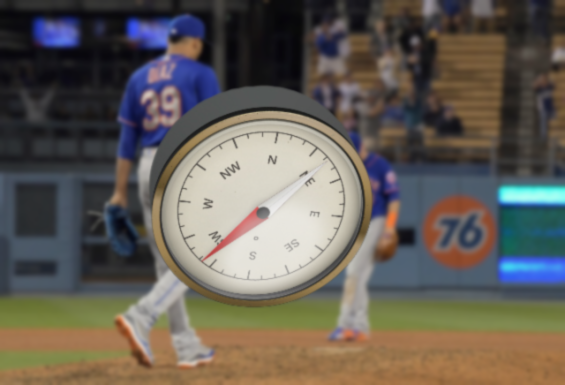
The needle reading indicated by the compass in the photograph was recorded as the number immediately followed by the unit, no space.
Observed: 220°
